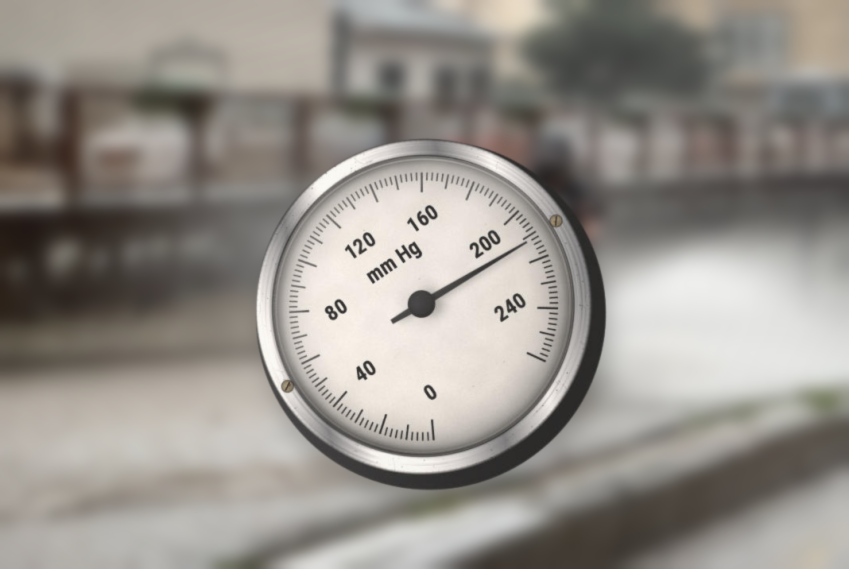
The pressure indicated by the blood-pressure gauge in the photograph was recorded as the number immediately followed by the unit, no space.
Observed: 212mmHg
